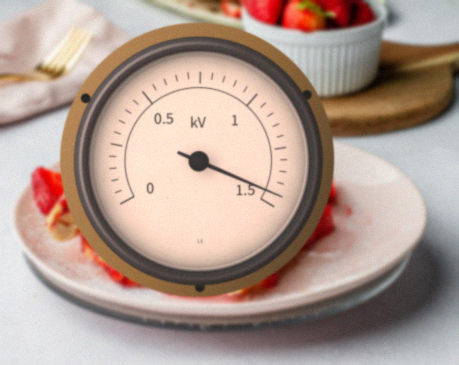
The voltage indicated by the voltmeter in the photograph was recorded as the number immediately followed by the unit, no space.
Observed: 1.45kV
